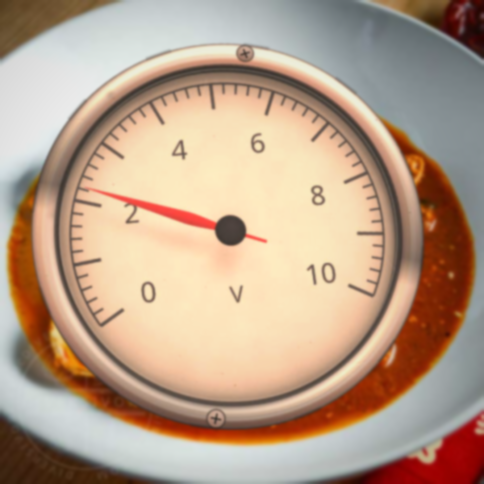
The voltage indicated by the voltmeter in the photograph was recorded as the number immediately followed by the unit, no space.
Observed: 2.2V
